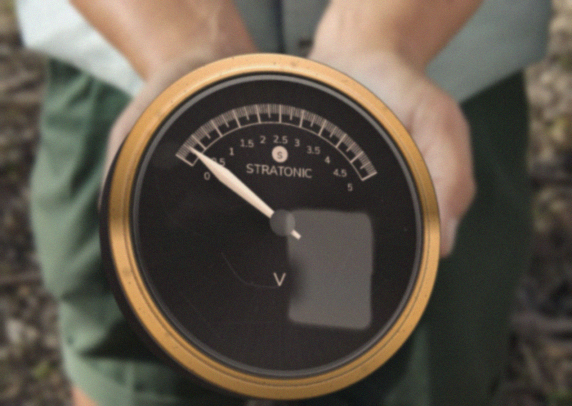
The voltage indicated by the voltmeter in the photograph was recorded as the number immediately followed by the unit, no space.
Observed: 0.25V
